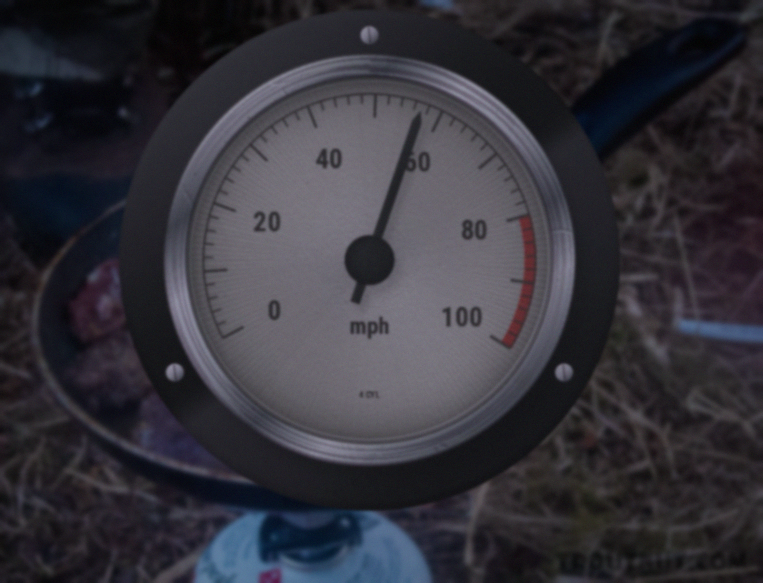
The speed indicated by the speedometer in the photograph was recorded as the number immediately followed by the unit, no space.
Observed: 57mph
